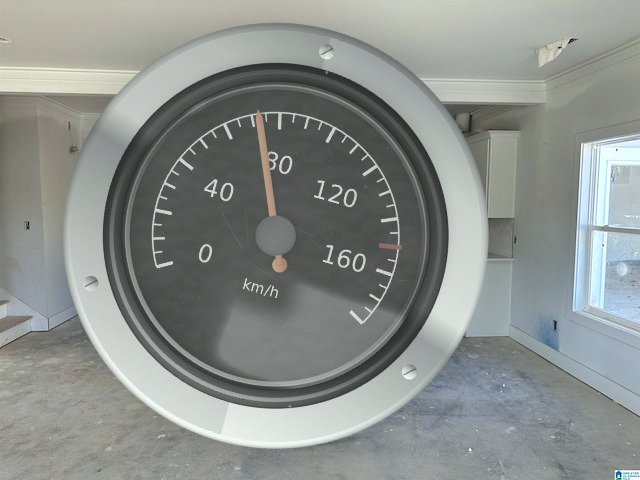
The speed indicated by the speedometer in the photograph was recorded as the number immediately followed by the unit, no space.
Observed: 72.5km/h
